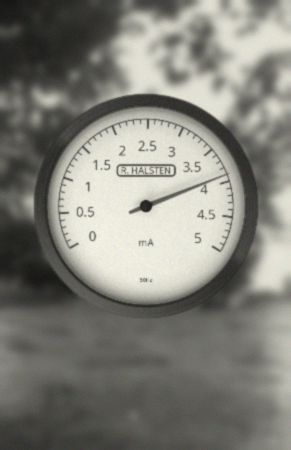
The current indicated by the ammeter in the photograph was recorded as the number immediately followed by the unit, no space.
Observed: 3.9mA
